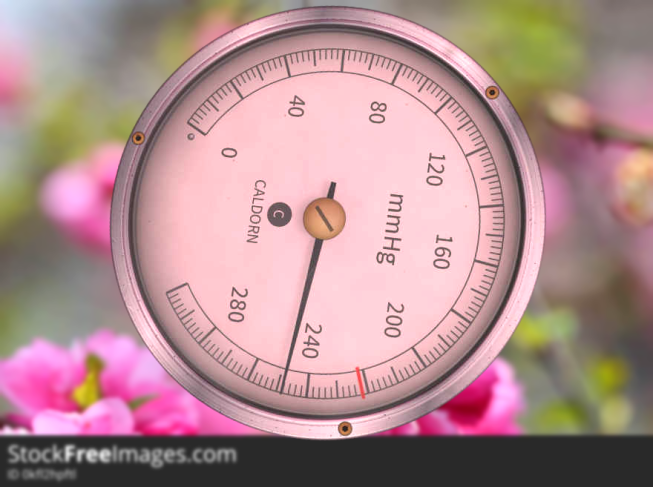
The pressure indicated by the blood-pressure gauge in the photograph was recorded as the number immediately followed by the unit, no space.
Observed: 248mmHg
